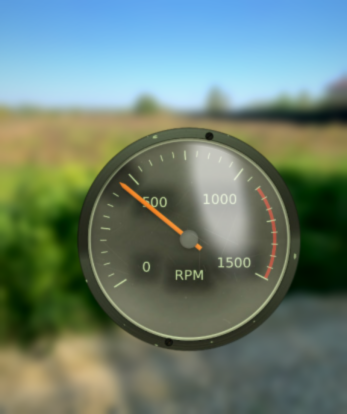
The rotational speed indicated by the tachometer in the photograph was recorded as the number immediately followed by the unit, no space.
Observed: 450rpm
